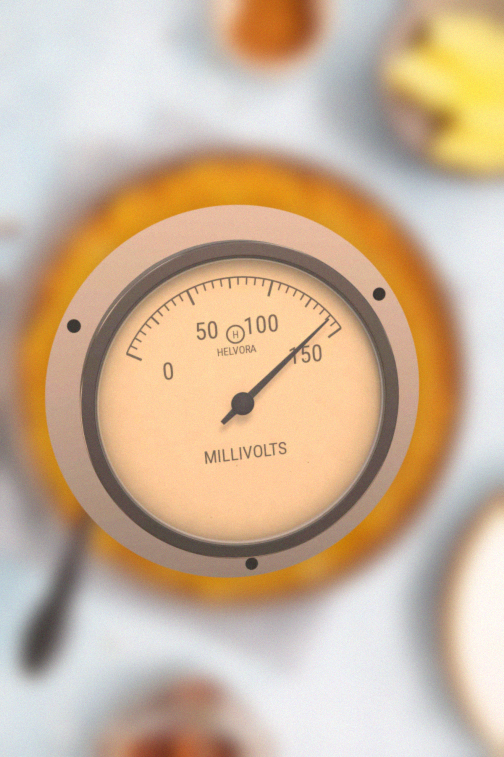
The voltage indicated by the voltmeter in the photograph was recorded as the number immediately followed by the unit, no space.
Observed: 140mV
